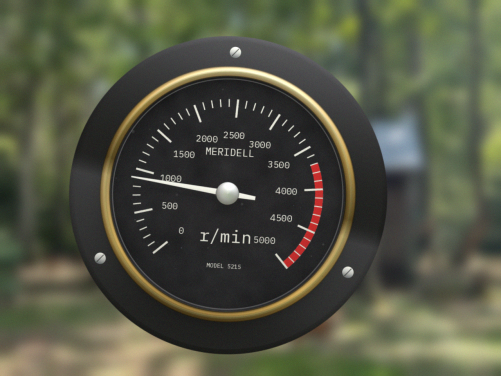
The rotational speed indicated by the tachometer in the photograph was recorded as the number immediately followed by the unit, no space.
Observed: 900rpm
